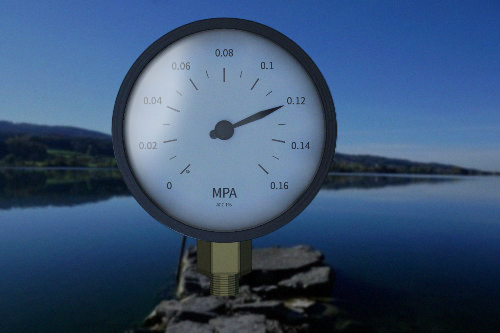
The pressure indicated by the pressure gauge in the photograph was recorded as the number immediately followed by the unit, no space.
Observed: 0.12MPa
